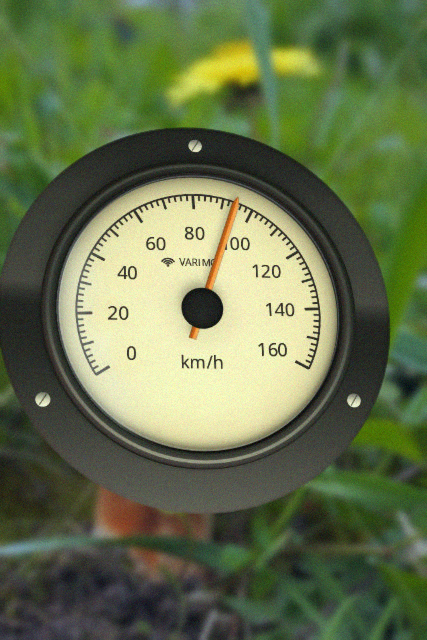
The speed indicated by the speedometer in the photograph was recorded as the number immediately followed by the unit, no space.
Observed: 94km/h
